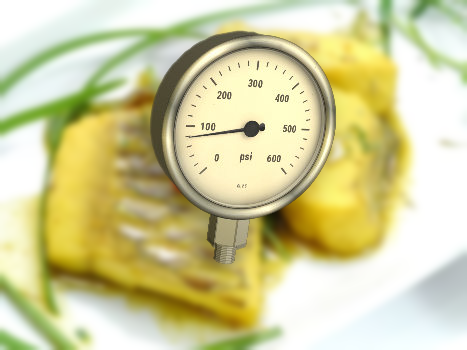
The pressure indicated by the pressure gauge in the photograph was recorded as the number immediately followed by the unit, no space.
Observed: 80psi
